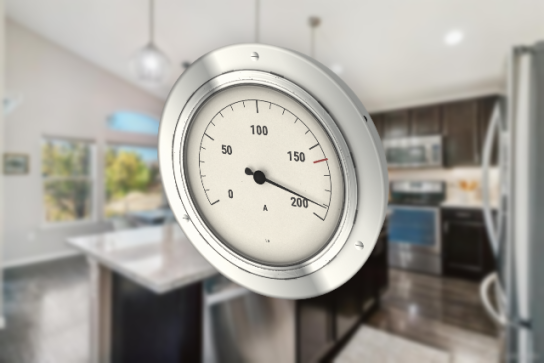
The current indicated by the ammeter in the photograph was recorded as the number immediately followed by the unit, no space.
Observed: 190A
